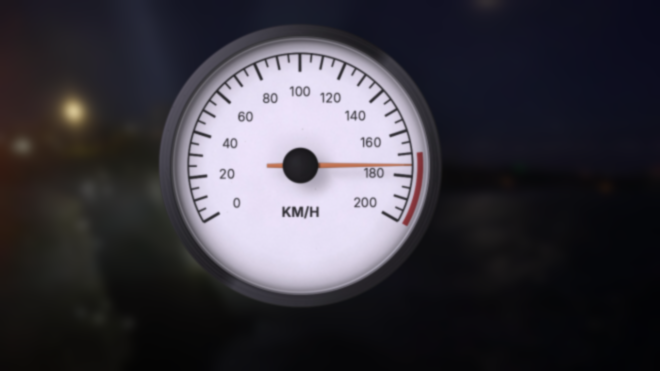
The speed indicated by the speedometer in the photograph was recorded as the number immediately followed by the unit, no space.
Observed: 175km/h
